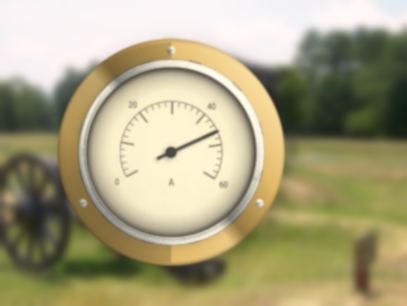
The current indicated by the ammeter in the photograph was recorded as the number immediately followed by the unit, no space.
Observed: 46A
